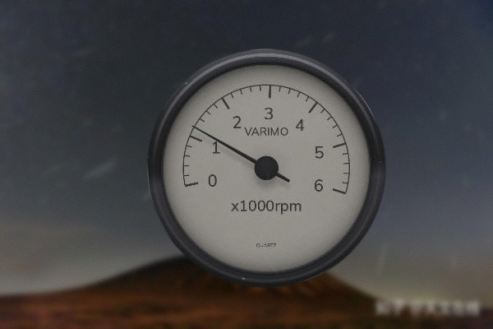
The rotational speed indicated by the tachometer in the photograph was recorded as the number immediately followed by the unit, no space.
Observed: 1200rpm
